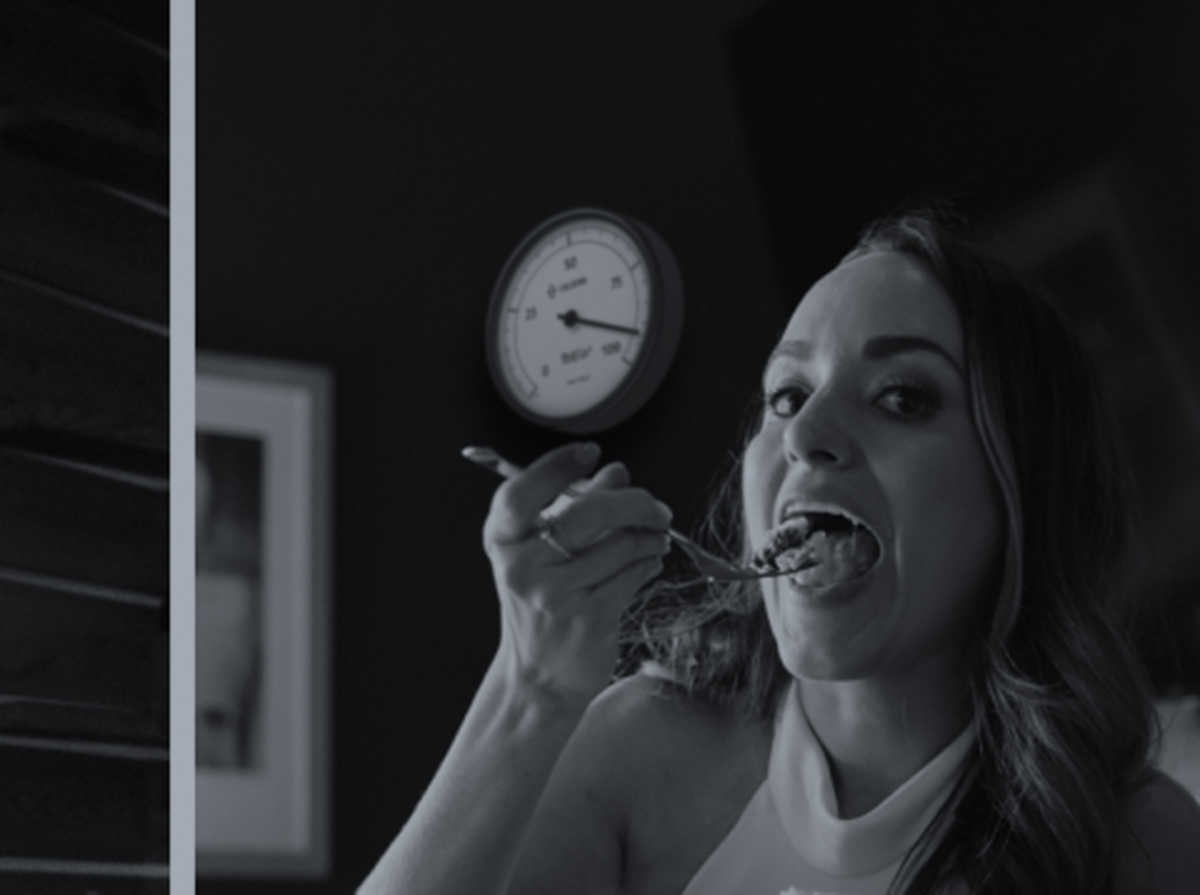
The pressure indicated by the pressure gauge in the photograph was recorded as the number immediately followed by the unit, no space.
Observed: 92.5psi
